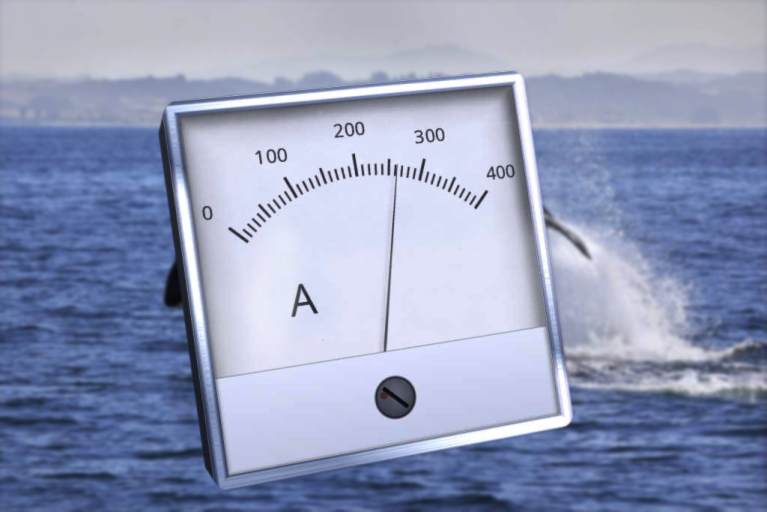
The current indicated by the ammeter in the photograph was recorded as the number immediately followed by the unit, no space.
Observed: 260A
